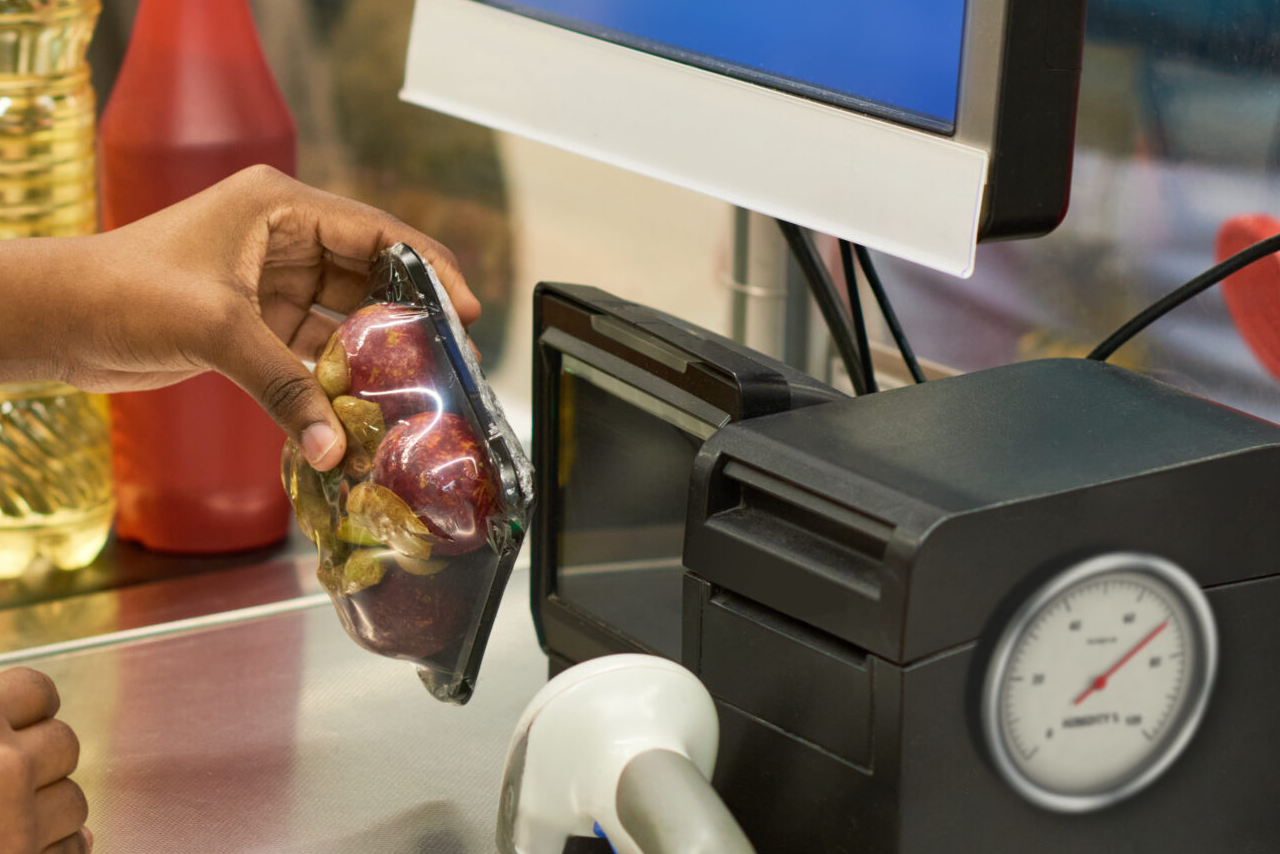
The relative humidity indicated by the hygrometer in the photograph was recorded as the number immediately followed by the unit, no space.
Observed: 70%
